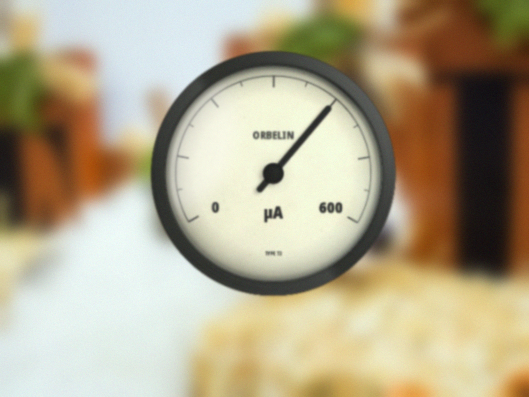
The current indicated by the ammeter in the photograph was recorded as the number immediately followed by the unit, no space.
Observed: 400µA
